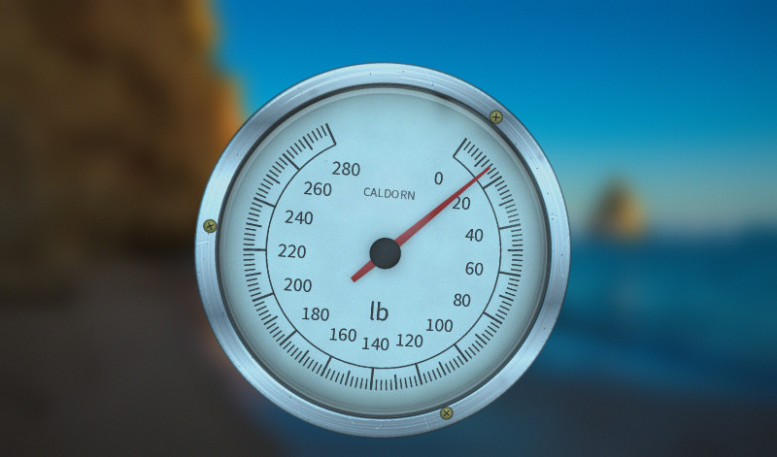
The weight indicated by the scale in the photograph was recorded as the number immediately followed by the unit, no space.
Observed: 14lb
